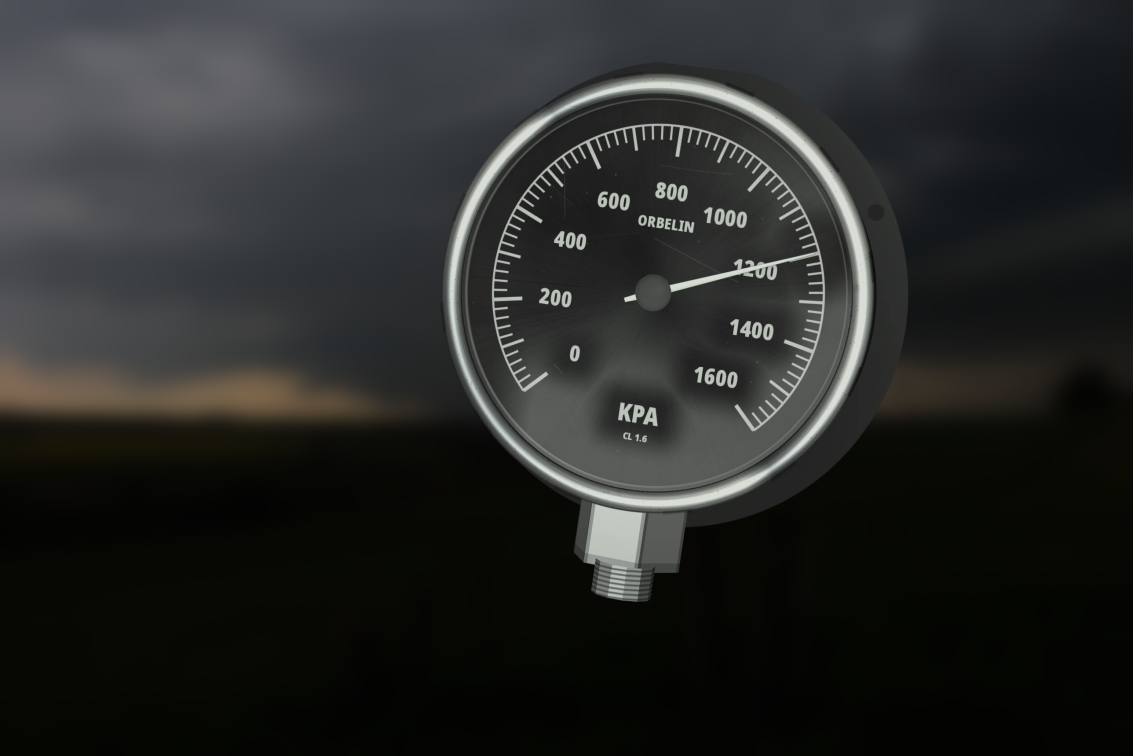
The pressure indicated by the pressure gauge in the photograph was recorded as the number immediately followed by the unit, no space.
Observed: 1200kPa
